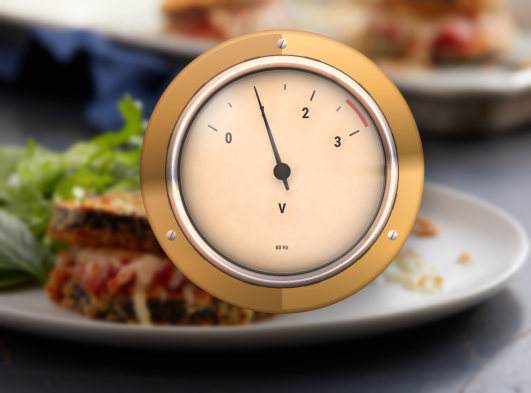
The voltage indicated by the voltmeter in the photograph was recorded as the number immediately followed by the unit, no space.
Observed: 1V
